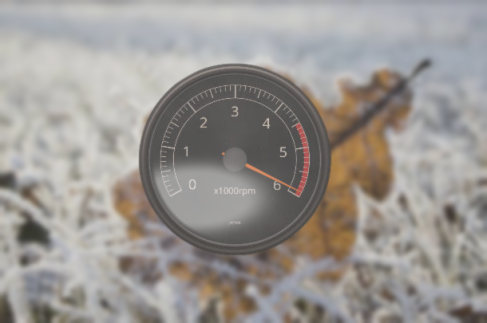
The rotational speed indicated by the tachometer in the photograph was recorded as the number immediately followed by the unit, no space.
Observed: 5900rpm
